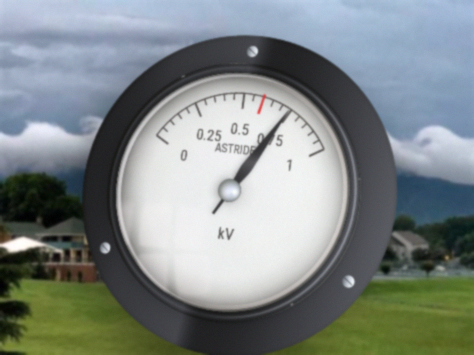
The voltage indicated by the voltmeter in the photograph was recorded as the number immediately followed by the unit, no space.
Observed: 0.75kV
